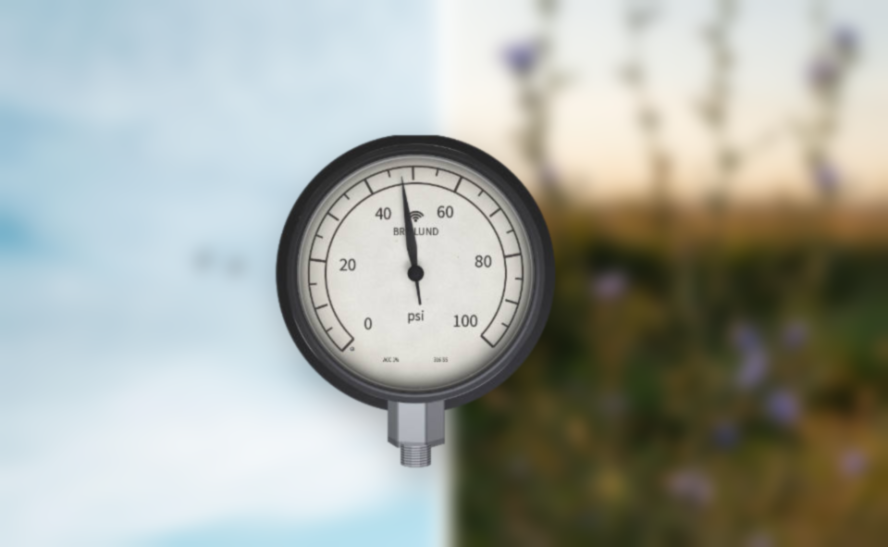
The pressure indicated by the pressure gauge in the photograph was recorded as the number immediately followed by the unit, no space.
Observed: 47.5psi
